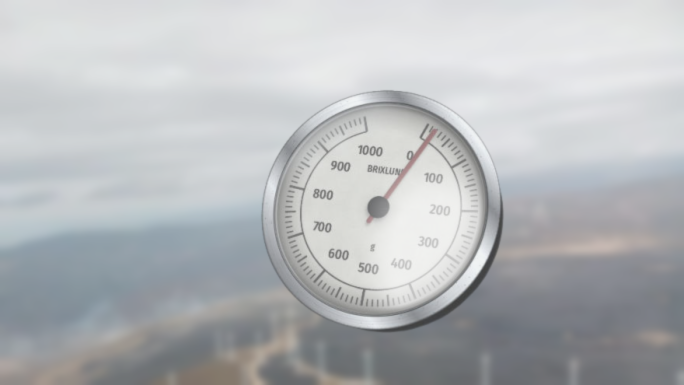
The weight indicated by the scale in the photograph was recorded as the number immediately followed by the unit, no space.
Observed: 20g
